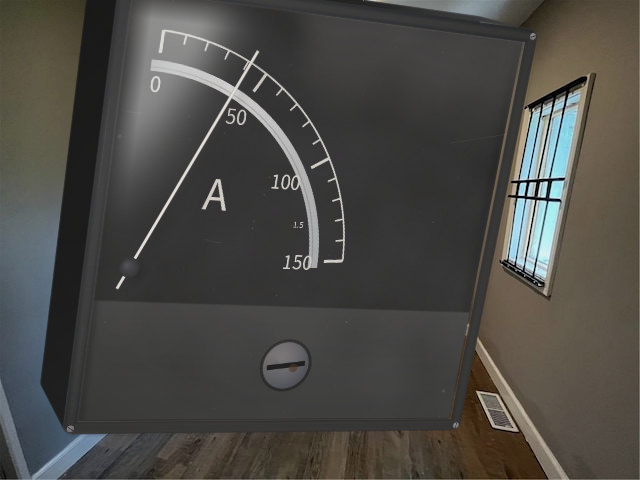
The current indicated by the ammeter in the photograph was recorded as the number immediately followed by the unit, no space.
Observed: 40A
